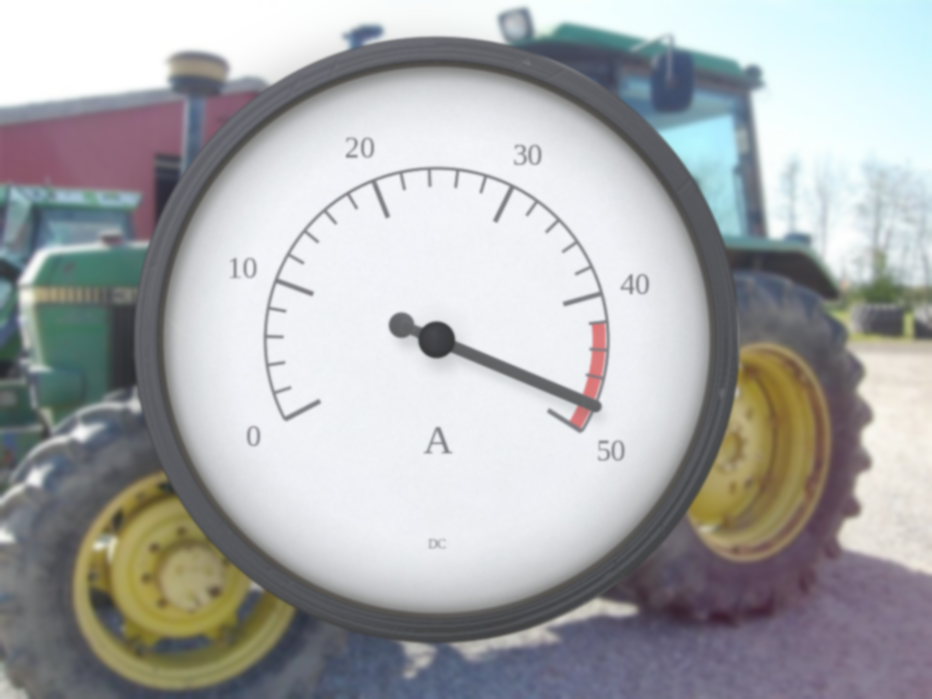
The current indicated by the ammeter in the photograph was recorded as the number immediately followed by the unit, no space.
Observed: 48A
